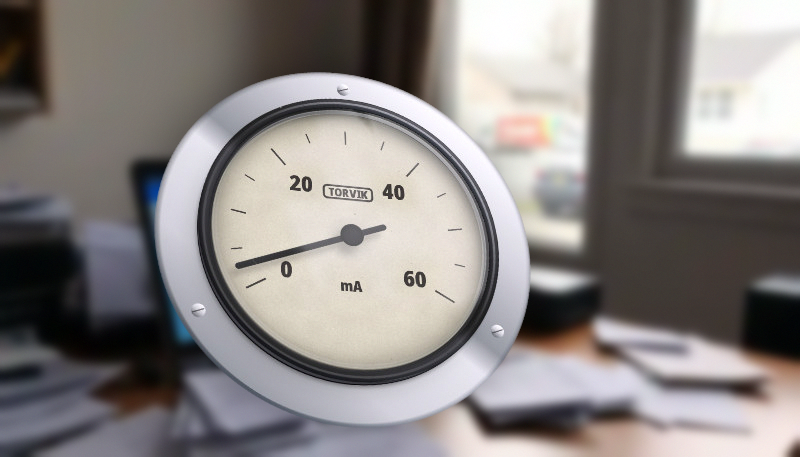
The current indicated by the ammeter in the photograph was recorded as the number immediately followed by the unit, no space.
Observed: 2.5mA
